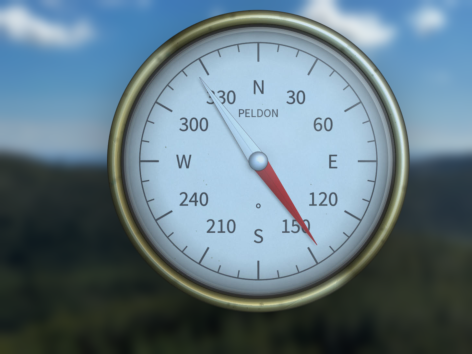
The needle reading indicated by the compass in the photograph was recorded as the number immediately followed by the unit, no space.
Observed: 145°
